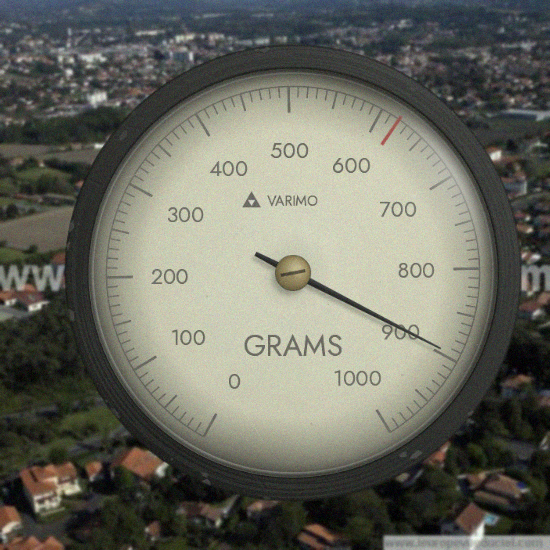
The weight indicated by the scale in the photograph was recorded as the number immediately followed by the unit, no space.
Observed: 895g
